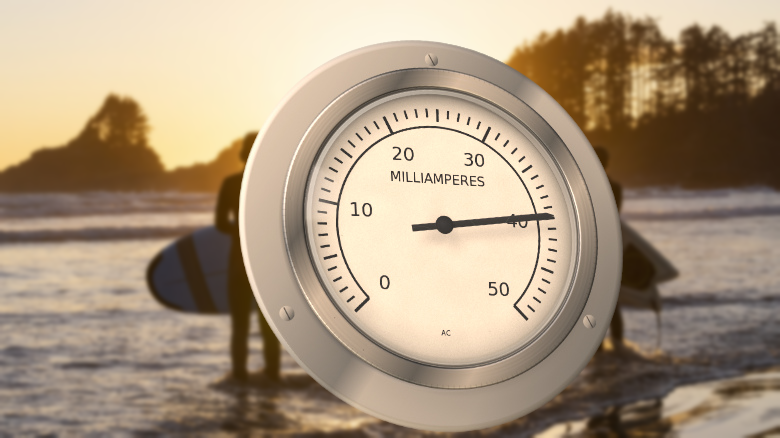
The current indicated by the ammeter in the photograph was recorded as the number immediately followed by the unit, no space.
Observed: 40mA
